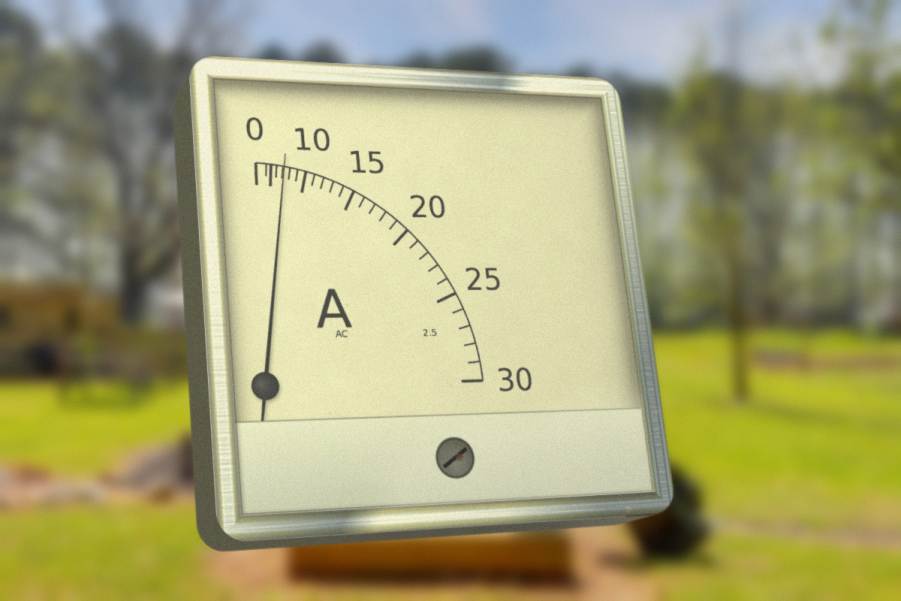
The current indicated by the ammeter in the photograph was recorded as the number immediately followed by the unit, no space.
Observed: 7A
